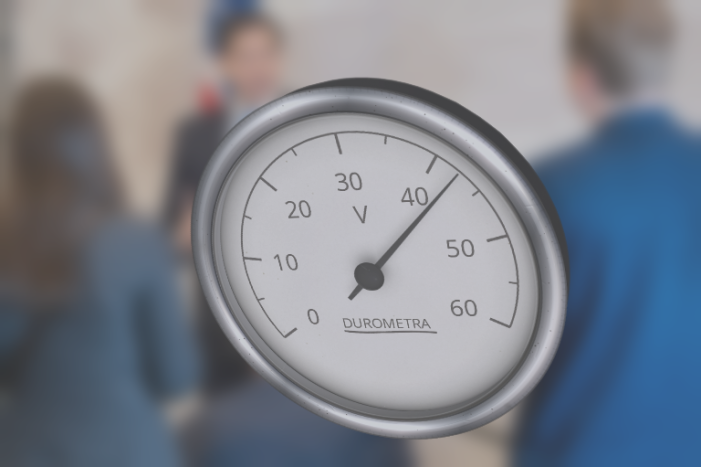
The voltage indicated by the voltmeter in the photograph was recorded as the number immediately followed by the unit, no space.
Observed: 42.5V
